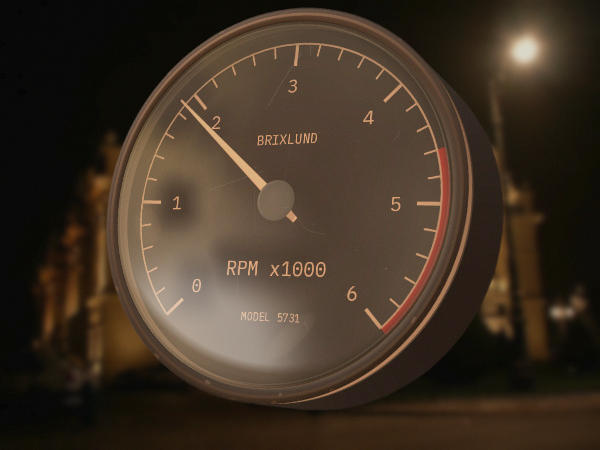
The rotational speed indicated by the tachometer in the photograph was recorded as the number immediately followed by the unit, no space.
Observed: 1900rpm
